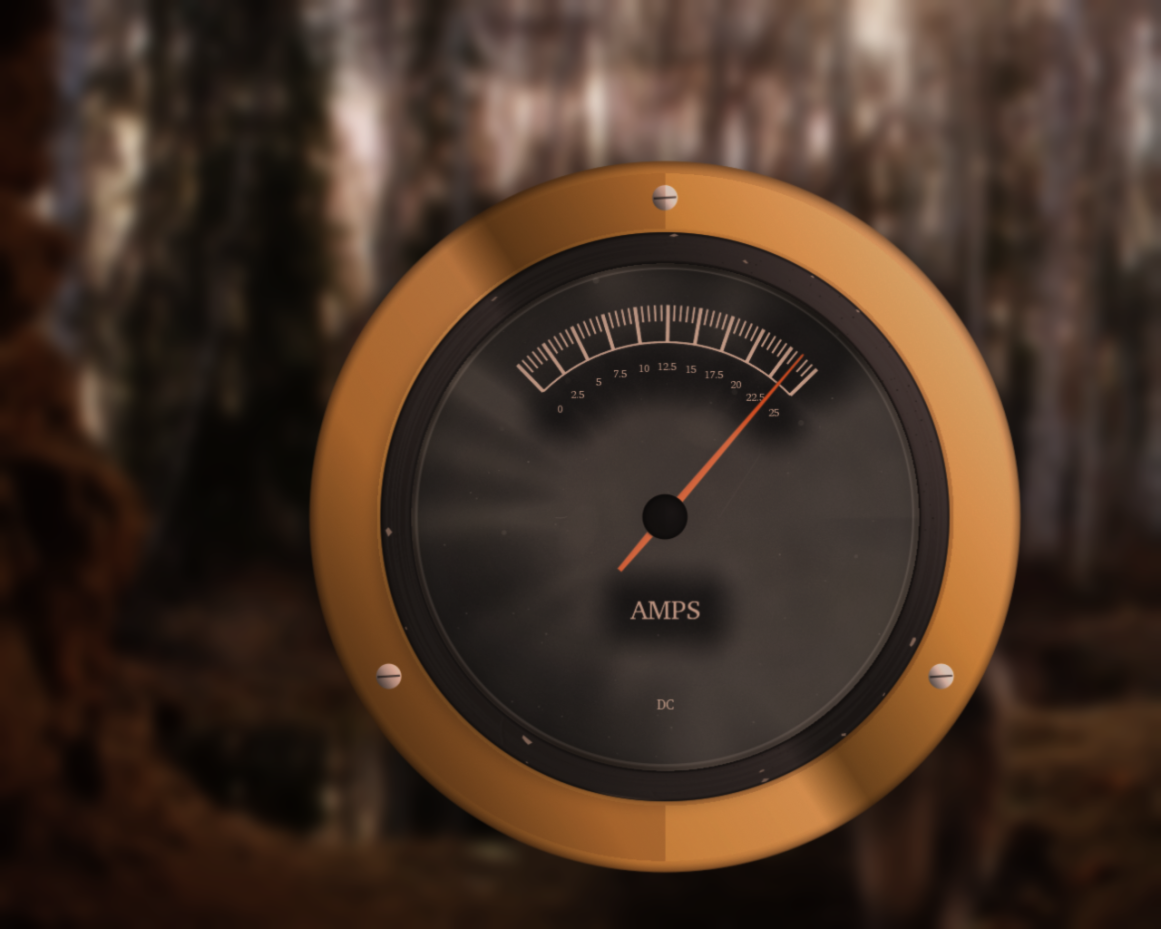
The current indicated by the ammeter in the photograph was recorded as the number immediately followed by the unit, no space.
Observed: 23.5A
